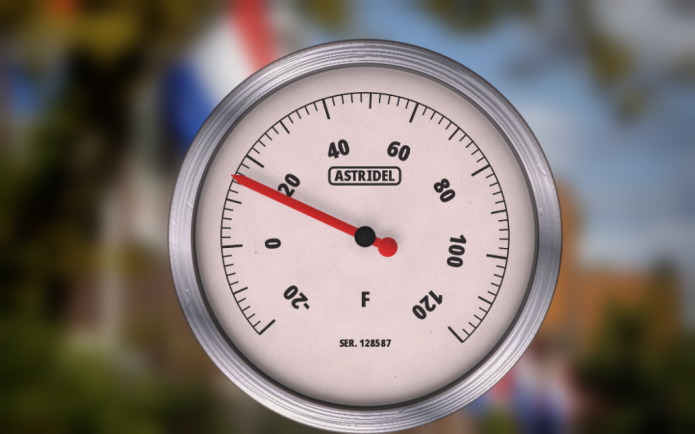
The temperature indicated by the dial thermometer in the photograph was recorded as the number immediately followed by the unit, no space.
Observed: 15°F
